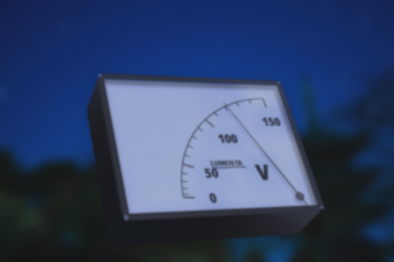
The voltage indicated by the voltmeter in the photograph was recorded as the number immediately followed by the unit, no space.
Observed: 120V
